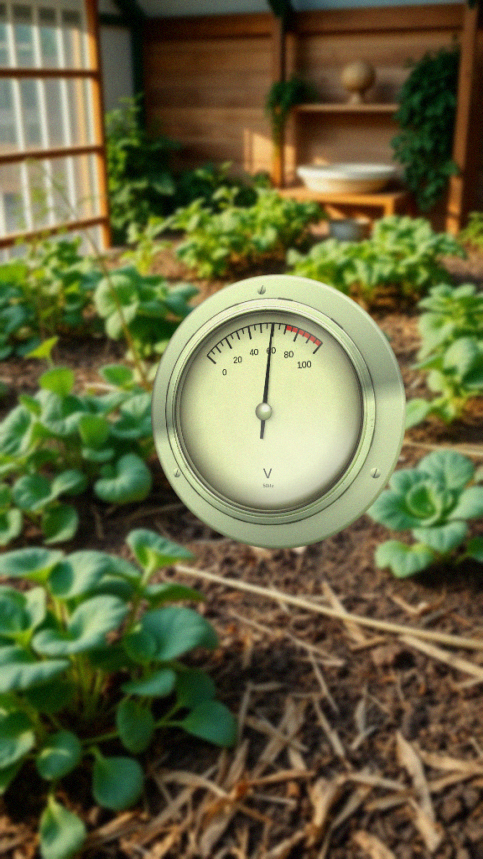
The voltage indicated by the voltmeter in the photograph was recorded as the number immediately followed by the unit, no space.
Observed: 60V
